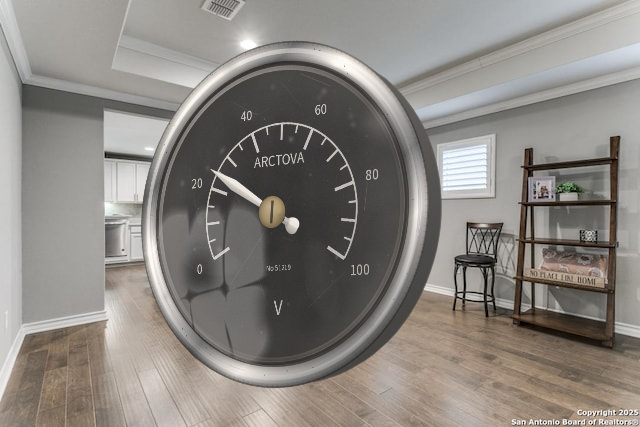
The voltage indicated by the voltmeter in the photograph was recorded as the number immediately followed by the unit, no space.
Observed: 25V
